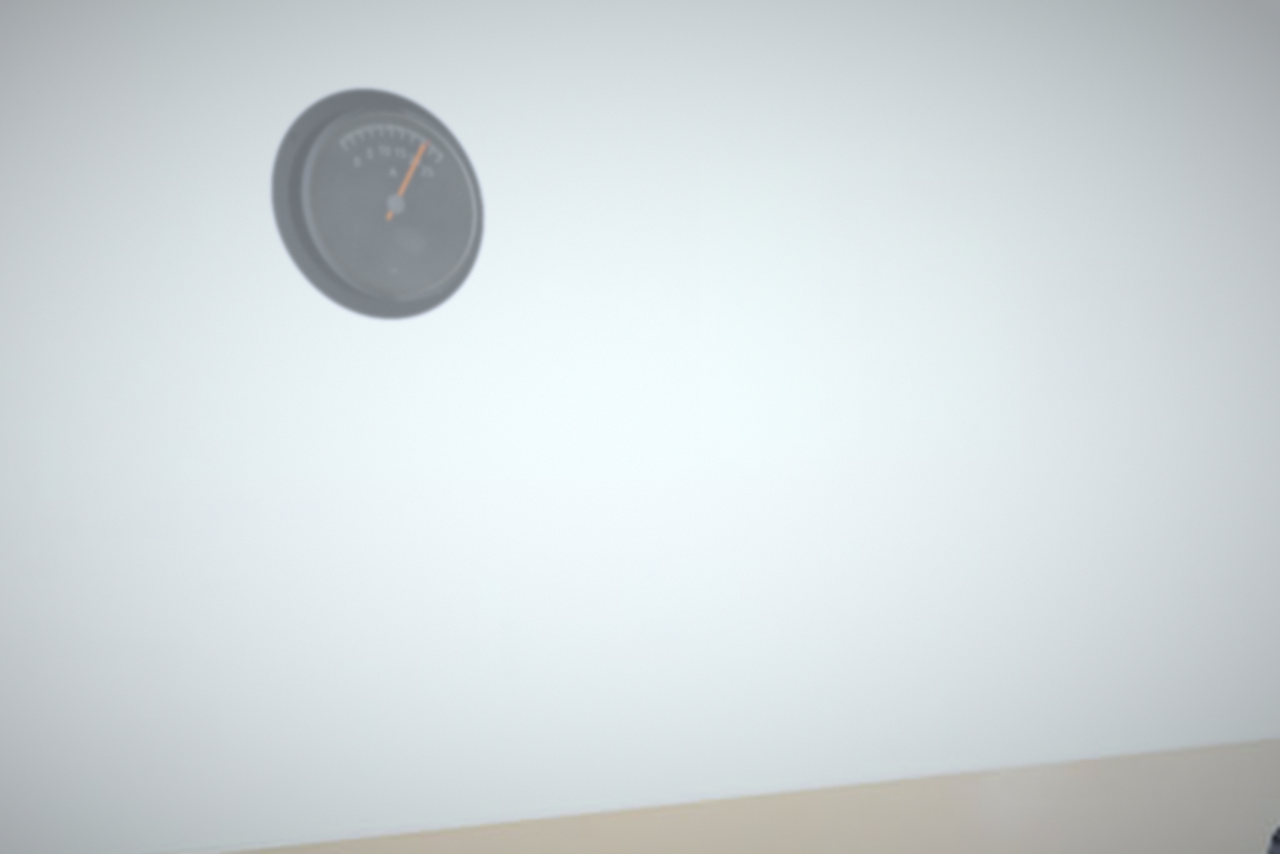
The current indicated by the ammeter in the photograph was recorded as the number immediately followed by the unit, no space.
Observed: 20A
